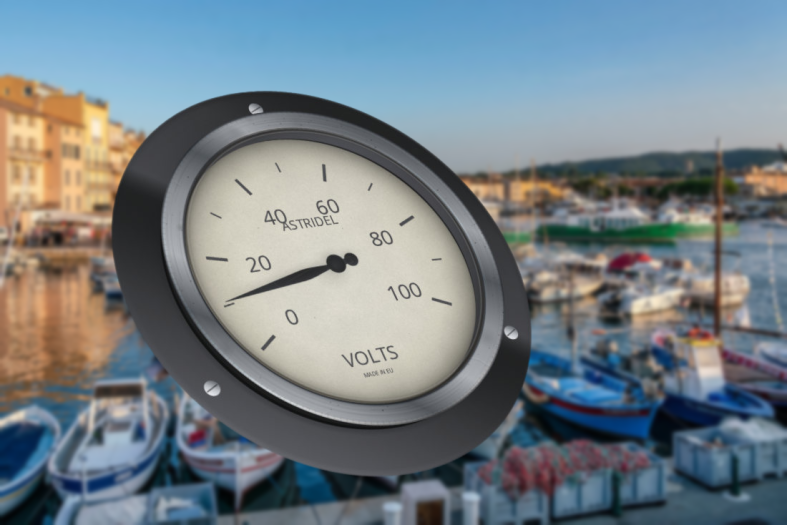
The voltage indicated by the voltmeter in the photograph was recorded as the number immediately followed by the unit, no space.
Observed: 10V
